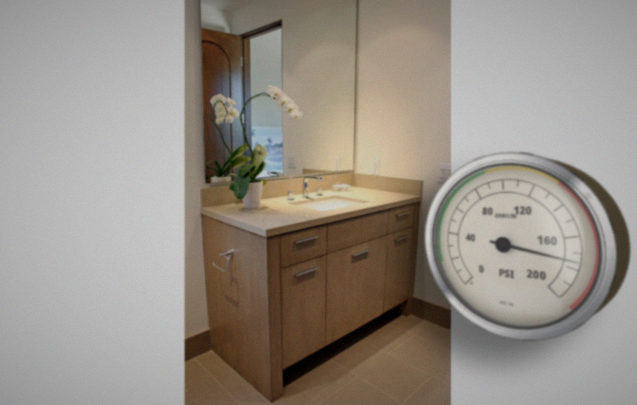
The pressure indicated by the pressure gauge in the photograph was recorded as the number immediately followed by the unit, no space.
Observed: 175psi
